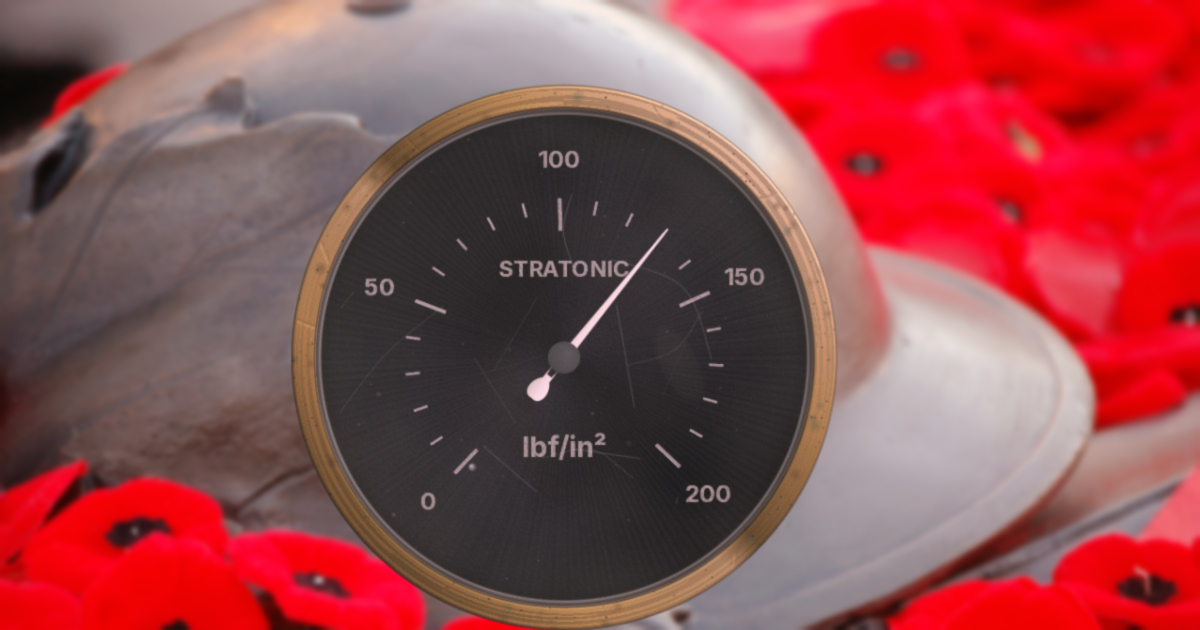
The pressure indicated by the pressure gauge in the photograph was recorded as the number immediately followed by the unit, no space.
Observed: 130psi
